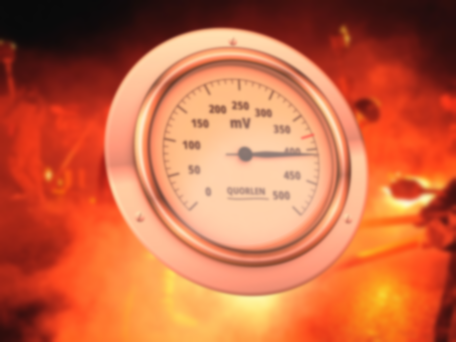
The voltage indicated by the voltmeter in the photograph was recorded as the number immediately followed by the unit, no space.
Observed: 410mV
